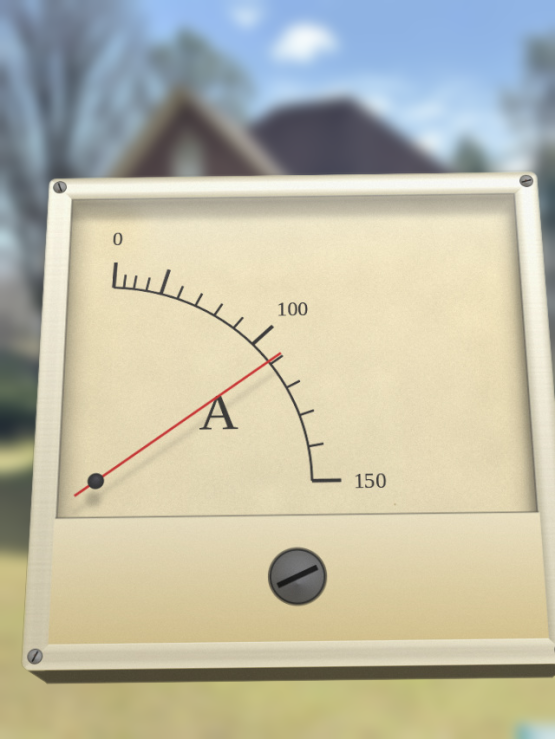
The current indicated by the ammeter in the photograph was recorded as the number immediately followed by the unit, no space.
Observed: 110A
